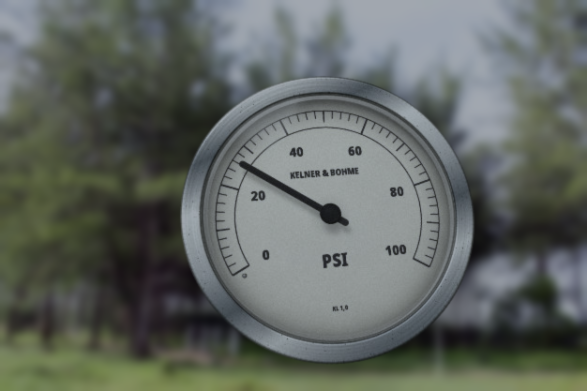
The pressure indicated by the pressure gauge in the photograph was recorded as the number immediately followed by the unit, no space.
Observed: 26psi
